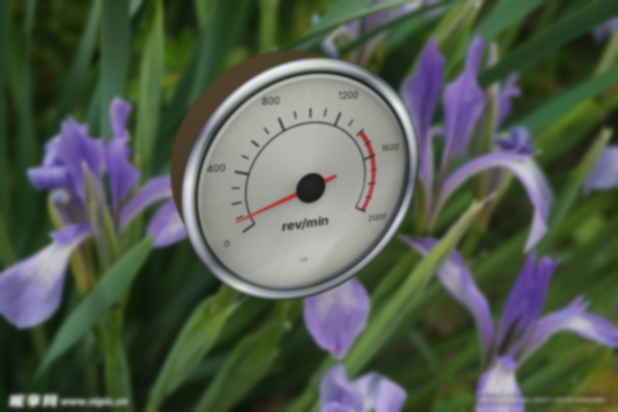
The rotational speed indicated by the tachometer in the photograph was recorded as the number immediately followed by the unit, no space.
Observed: 100rpm
